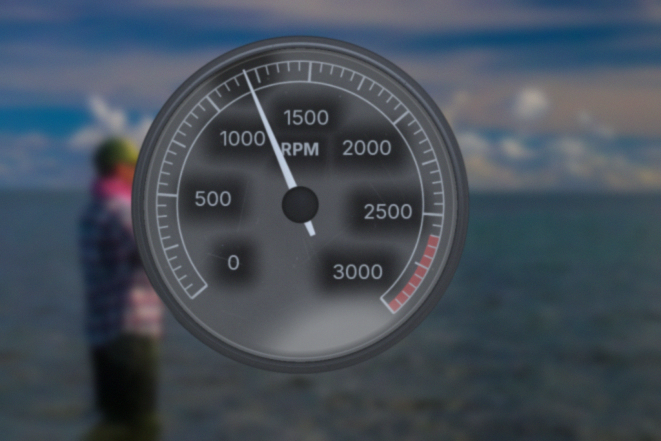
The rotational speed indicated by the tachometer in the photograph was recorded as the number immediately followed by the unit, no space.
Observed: 1200rpm
